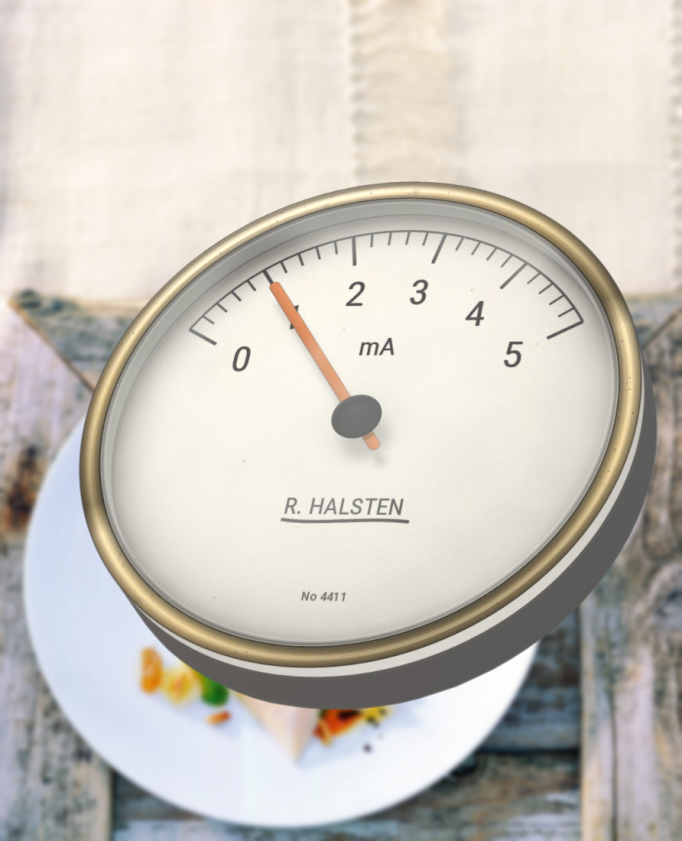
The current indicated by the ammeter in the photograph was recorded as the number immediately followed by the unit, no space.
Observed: 1mA
